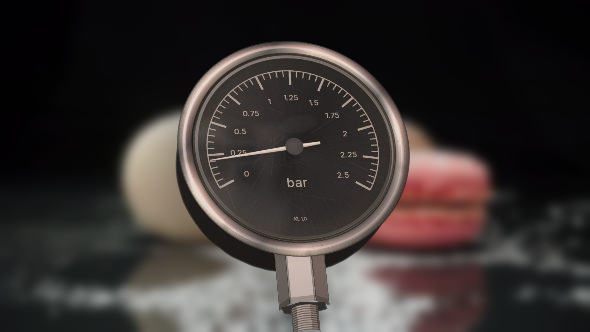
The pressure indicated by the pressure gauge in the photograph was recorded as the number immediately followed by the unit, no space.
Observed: 0.2bar
